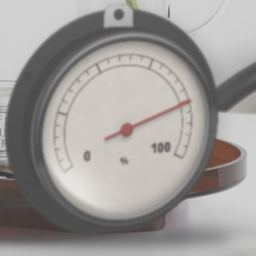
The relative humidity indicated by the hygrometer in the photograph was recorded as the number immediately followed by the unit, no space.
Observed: 80%
